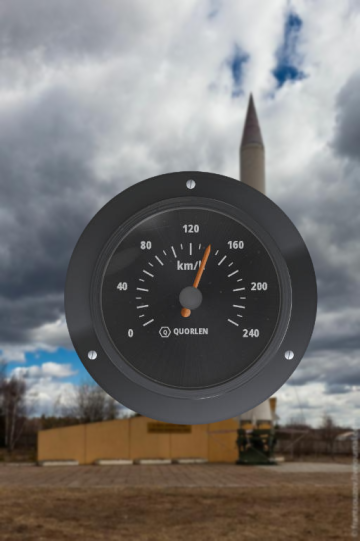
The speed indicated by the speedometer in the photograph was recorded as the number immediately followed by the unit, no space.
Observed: 140km/h
